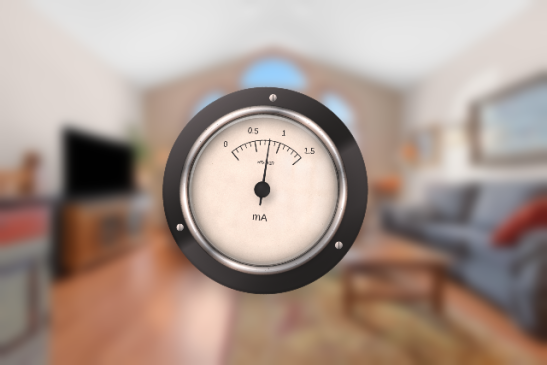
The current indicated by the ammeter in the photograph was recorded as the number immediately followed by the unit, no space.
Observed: 0.8mA
